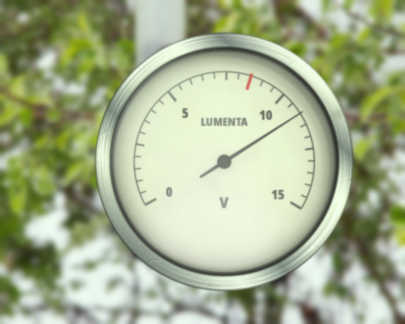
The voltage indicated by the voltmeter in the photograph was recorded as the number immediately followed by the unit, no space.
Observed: 11V
